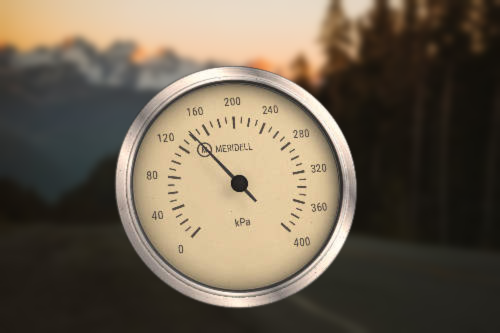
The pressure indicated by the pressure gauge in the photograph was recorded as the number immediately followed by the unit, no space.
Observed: 140kPa
